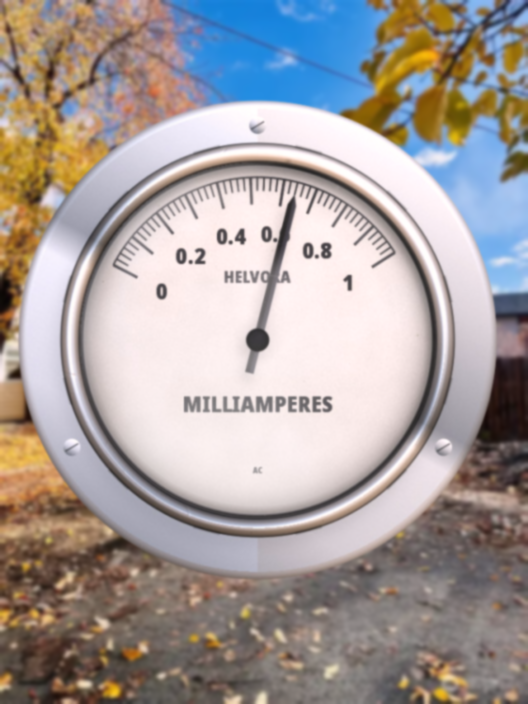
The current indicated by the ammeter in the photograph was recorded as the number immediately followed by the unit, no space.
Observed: 0.64mA
